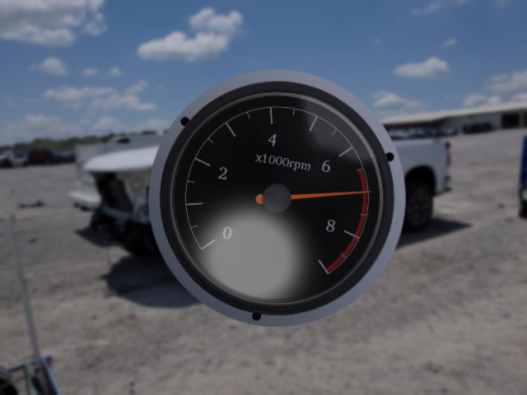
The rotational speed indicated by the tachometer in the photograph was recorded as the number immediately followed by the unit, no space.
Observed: 7000rpm
